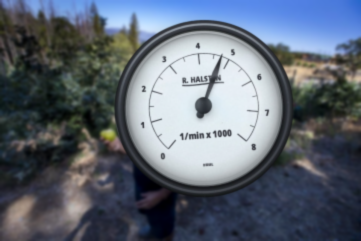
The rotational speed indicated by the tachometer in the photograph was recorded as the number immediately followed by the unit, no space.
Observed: 4750rpm
